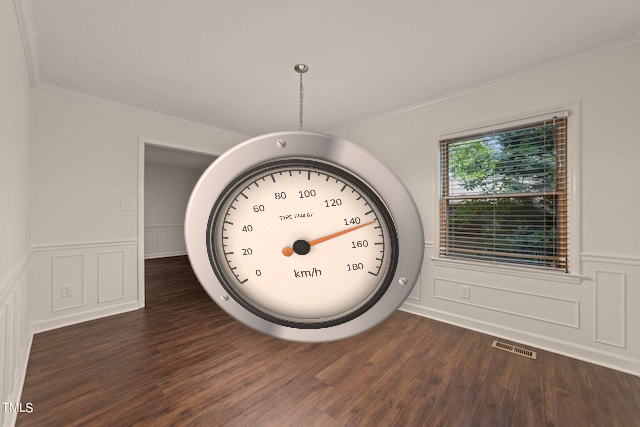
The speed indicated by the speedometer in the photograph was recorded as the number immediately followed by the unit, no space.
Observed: 145km/h
